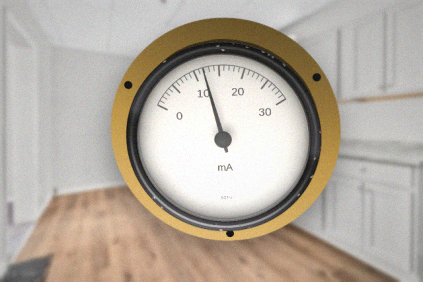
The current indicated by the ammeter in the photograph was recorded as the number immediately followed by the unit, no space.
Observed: 12mA
